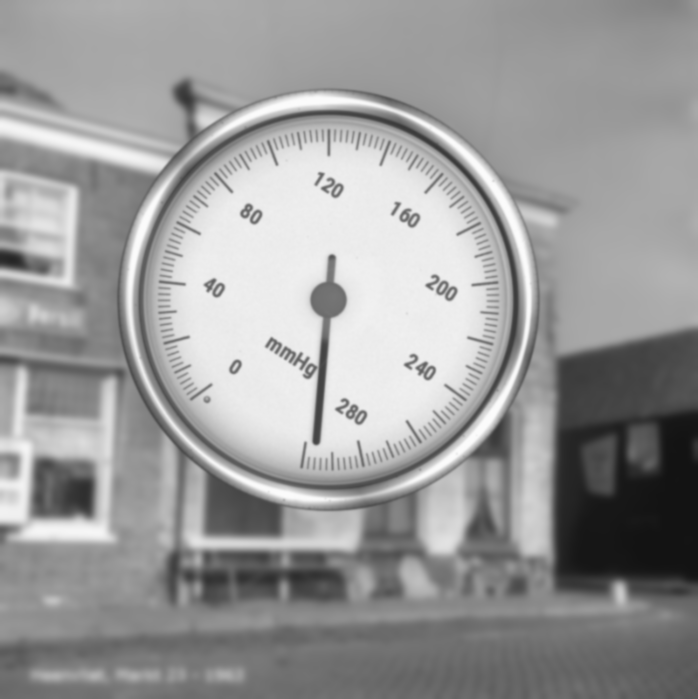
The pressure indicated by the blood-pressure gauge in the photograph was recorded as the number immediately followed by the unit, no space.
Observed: 296mmHg
